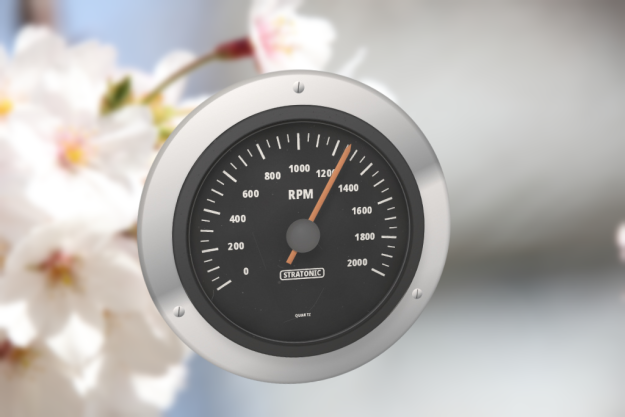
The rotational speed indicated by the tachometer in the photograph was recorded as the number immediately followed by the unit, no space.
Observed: 1250rpm
